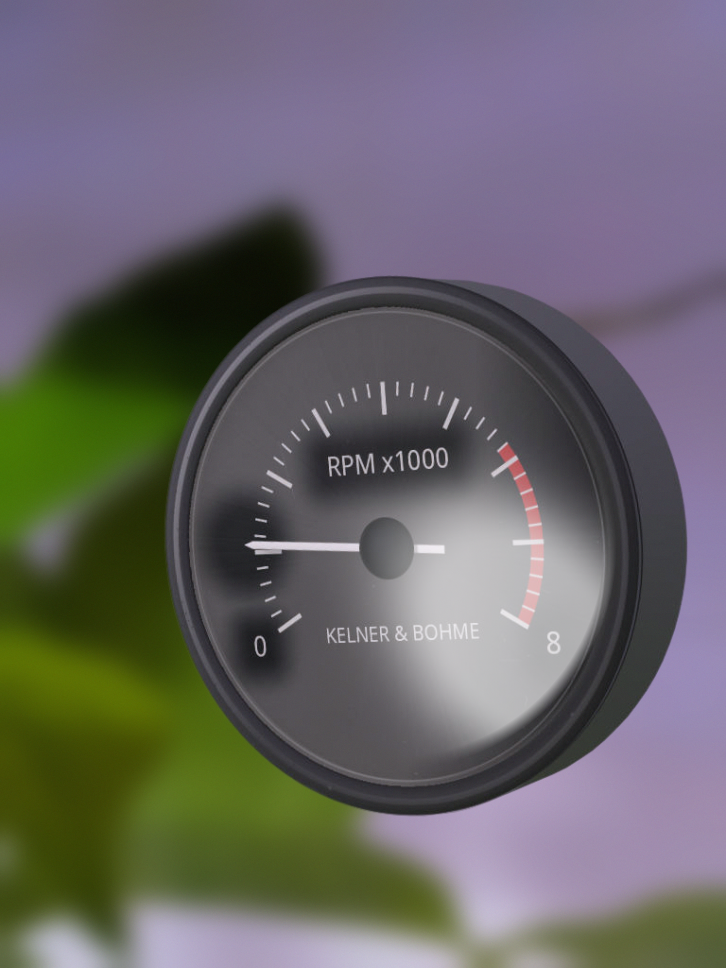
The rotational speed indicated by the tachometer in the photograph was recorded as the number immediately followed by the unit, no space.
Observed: 1100rpm
